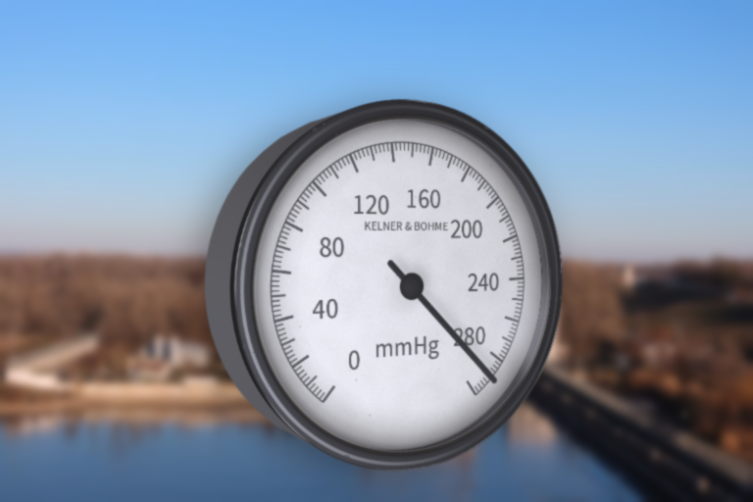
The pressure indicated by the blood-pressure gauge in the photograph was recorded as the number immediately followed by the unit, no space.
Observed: 290mmHg
